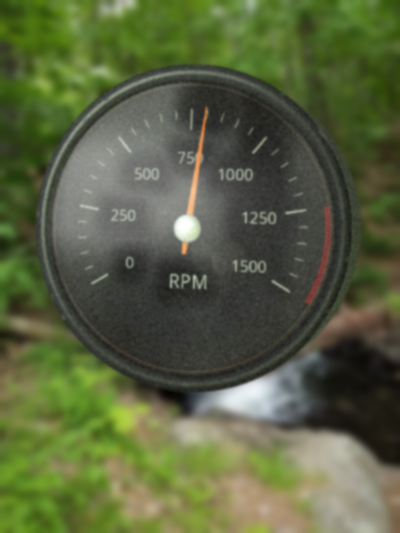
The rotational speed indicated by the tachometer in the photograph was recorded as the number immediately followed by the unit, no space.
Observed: 800rpm
